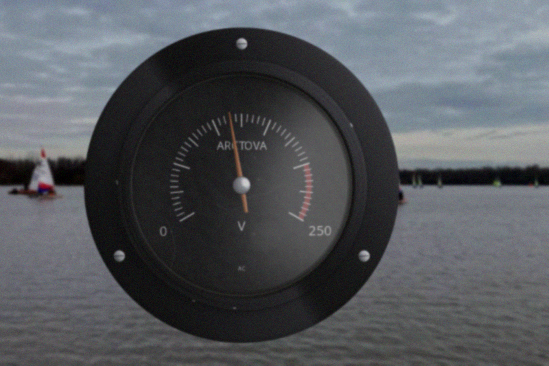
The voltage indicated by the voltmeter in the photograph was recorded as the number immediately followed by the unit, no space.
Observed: 115V
